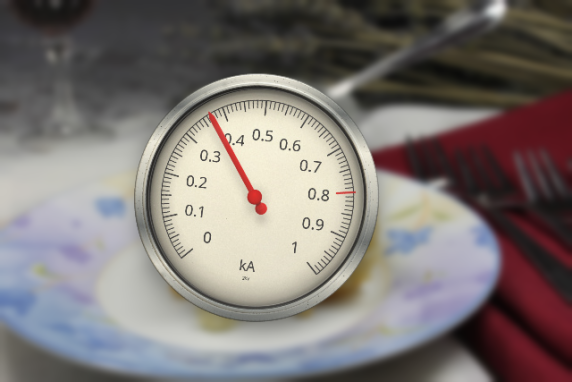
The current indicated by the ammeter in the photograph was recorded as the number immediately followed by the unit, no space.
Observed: 0.37kA
